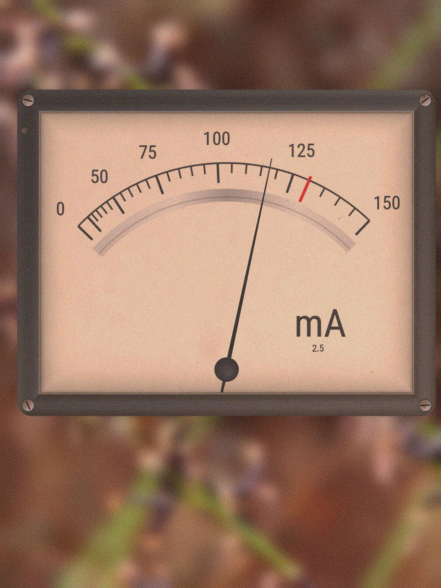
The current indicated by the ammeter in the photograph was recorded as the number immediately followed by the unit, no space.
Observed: 117.5mA
